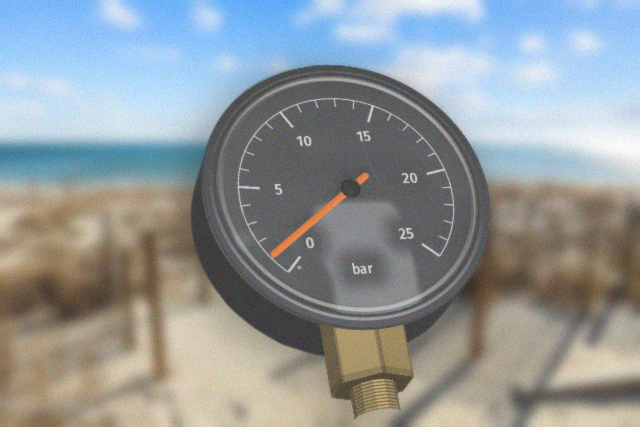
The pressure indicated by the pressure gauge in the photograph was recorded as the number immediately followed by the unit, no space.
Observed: 1bar
